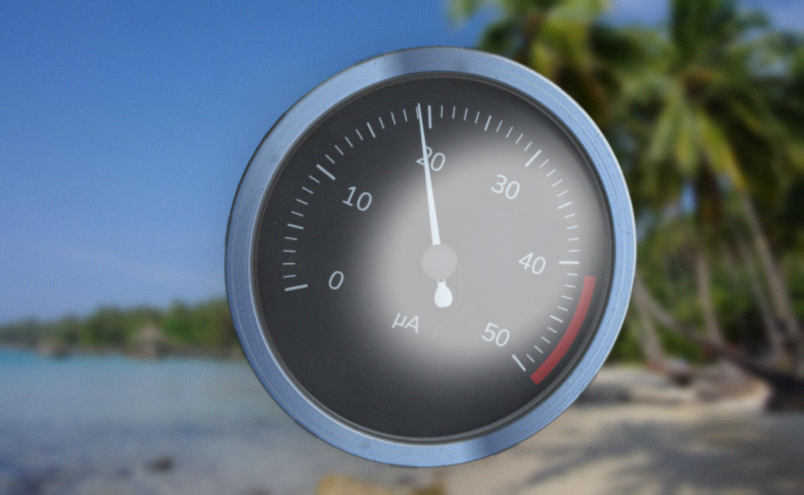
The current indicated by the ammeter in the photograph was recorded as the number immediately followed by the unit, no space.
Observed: 19µA
